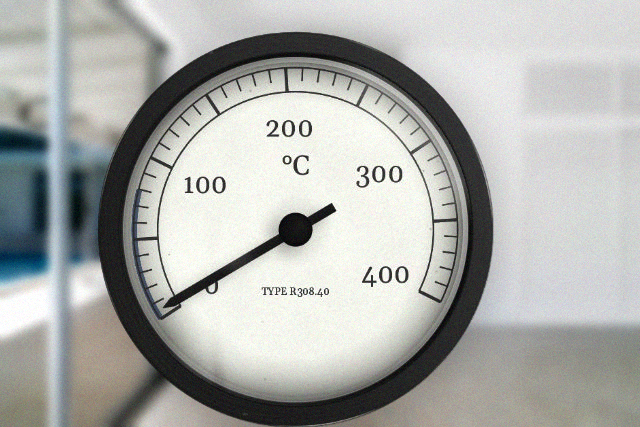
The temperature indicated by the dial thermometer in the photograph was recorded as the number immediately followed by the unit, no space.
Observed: 5°C
